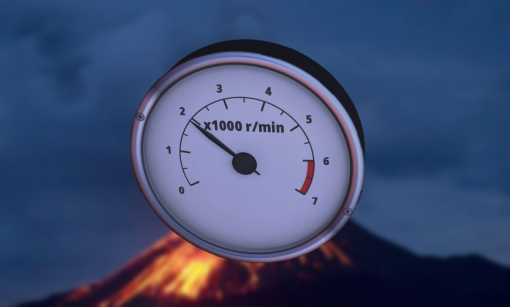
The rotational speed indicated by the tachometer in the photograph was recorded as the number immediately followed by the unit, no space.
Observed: 2000rpm
